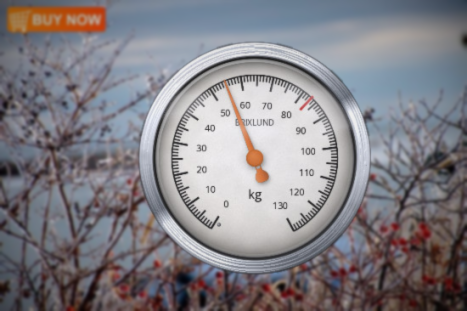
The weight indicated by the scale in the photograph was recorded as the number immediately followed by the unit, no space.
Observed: 55kg
